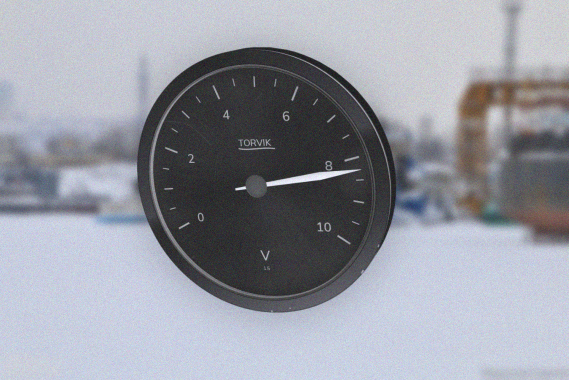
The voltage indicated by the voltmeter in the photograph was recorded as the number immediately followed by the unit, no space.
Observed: 8.25V
